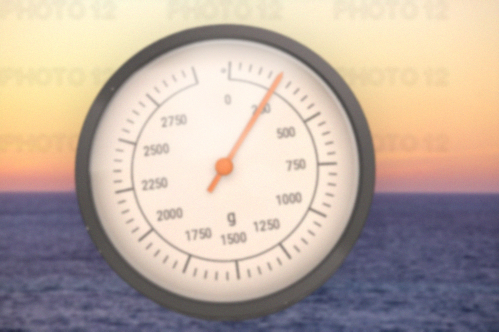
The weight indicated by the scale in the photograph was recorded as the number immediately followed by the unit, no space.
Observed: 250g
